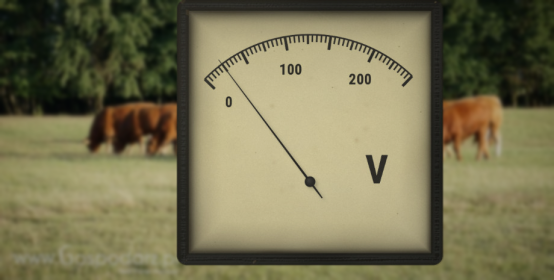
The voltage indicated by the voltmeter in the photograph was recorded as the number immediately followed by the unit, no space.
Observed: 25V
